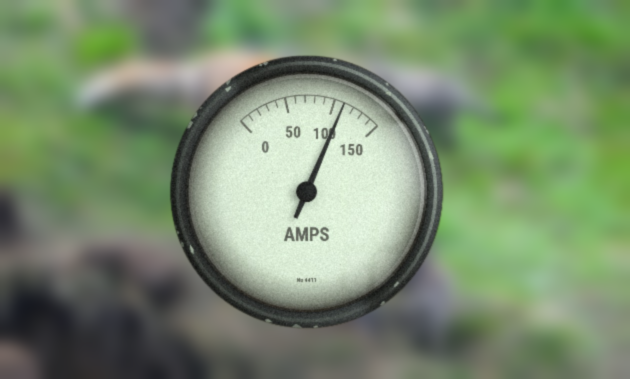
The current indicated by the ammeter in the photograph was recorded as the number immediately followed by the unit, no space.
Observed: 110A
